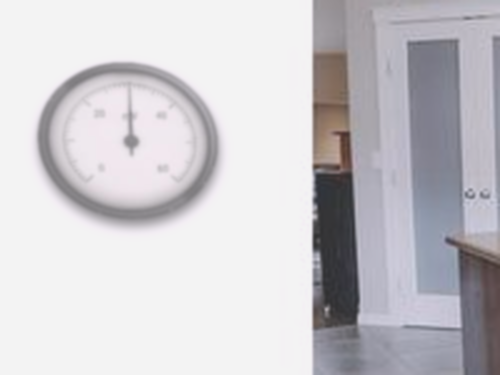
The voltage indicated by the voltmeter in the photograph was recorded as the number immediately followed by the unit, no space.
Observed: 30mV
